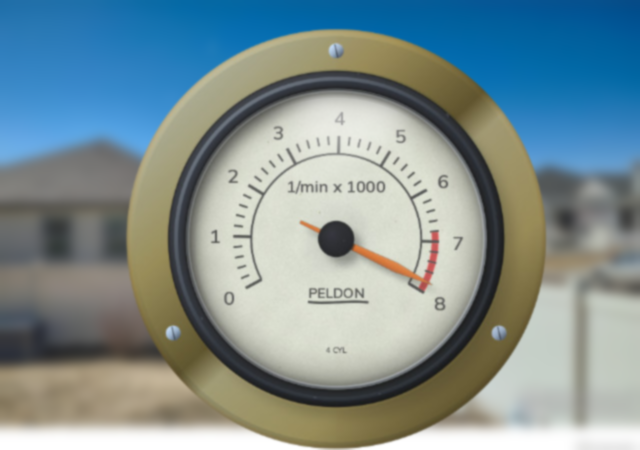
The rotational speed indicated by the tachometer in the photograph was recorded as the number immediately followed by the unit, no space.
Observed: 7800rpm
